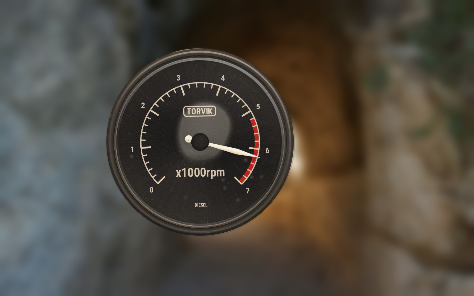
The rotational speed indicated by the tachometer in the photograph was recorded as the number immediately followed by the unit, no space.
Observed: 6200rpm
